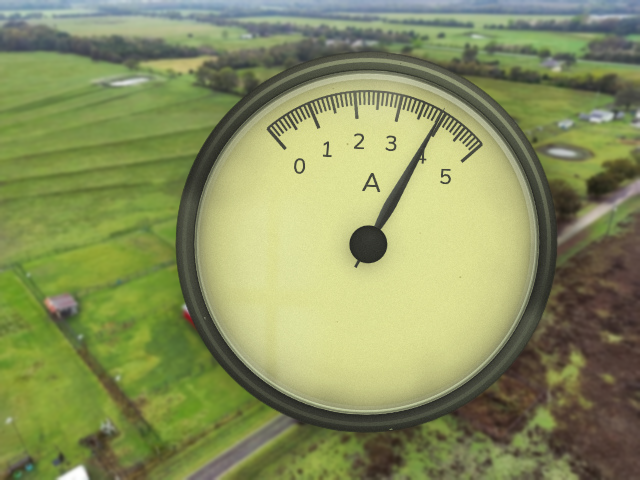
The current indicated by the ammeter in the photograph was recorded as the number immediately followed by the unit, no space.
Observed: 3.9A
